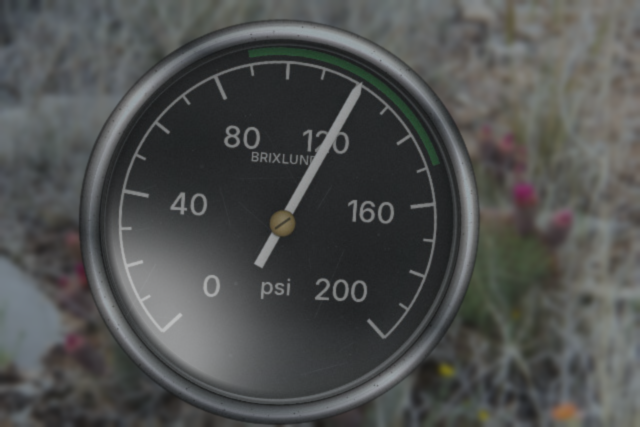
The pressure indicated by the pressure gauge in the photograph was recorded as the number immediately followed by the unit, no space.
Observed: 120psi
